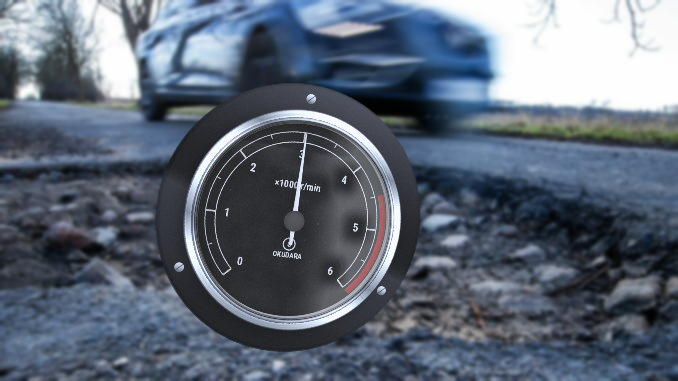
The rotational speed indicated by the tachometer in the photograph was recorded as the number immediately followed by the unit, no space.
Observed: 3000rpm
